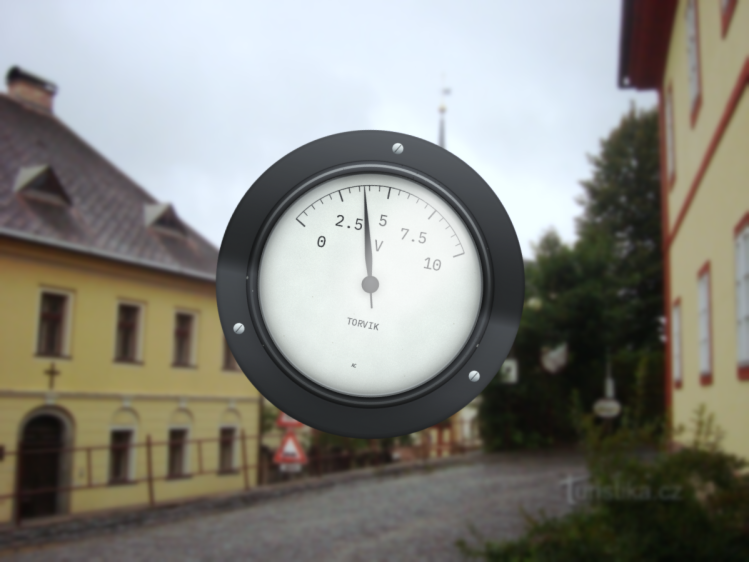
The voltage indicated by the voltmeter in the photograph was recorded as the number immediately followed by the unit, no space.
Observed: 3.75V
